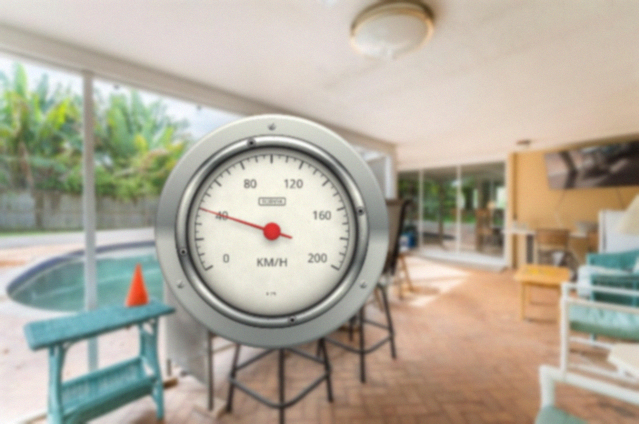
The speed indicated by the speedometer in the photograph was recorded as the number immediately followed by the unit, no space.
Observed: 40km/h
